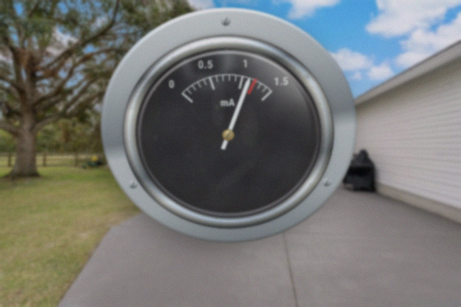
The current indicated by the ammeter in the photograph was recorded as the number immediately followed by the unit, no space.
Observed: 1.1mA
